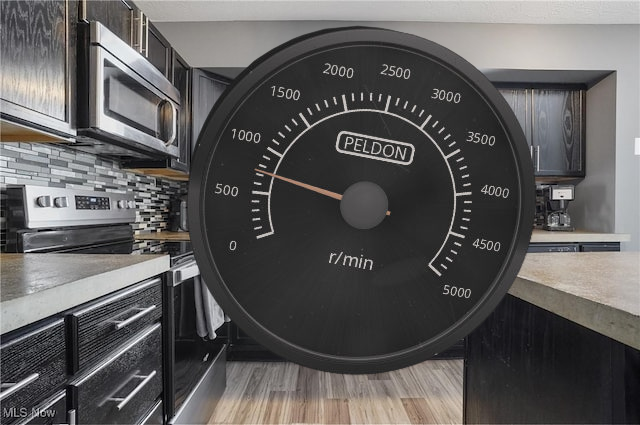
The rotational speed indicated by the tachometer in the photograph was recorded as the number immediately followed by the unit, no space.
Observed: 750rpm
